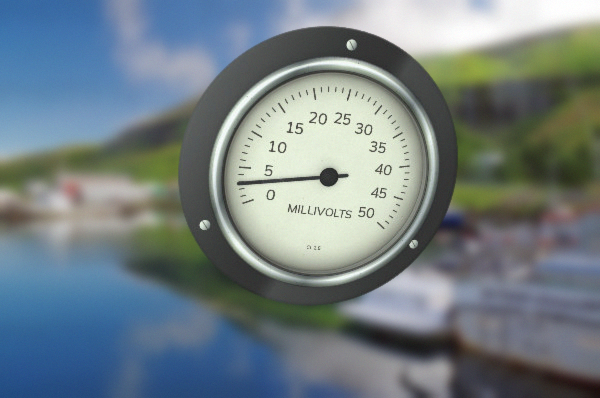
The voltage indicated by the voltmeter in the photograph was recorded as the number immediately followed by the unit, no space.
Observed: 3mV
